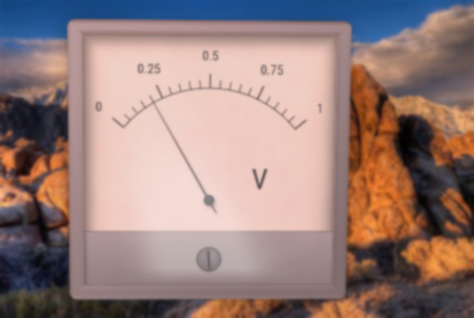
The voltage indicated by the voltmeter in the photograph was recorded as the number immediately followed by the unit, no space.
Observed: 0.2V
